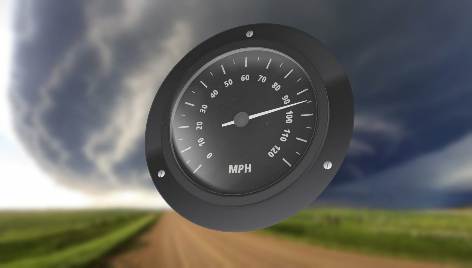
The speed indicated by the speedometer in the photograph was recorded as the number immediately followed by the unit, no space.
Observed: 95mph
